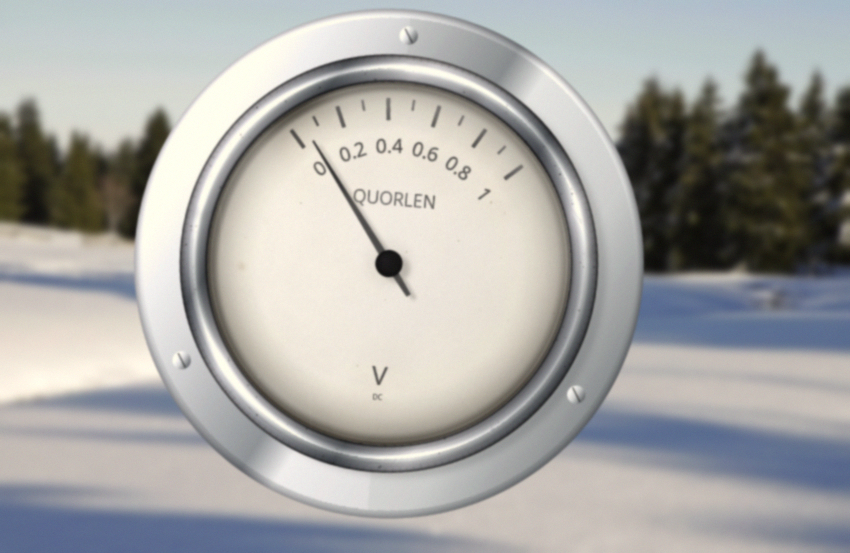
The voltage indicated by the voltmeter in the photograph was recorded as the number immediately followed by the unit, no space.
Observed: 0.05V
